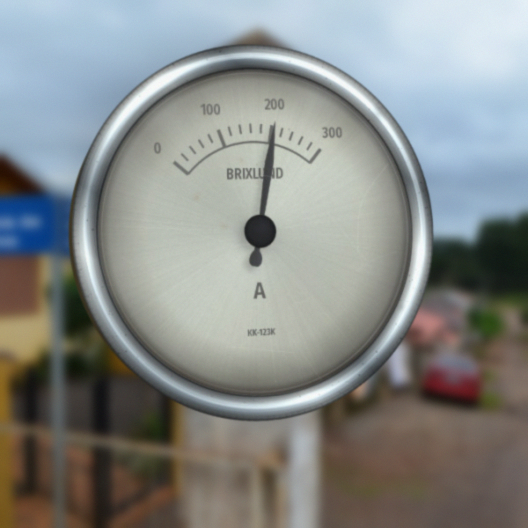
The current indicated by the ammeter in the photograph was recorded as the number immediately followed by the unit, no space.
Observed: 200A
